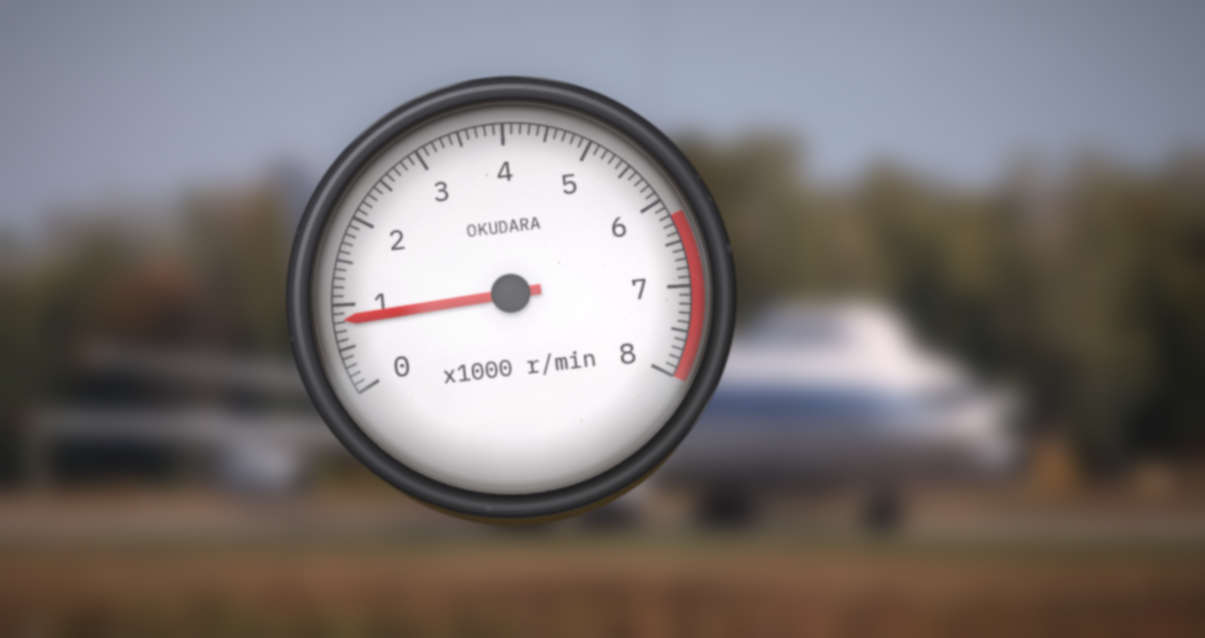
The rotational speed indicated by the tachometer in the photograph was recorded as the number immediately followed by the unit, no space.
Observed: 800rpm
